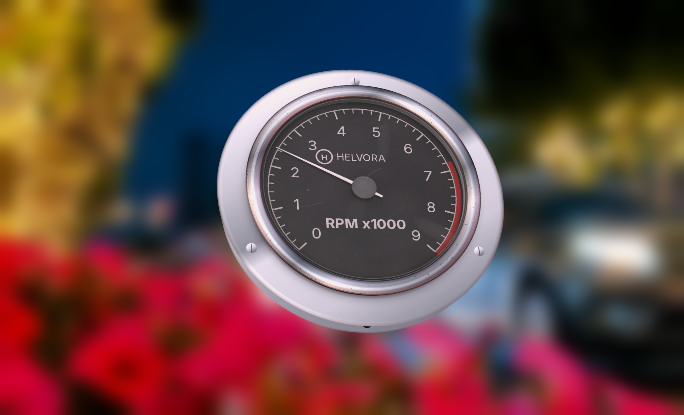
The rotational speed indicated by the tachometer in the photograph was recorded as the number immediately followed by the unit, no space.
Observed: 2400rpm
